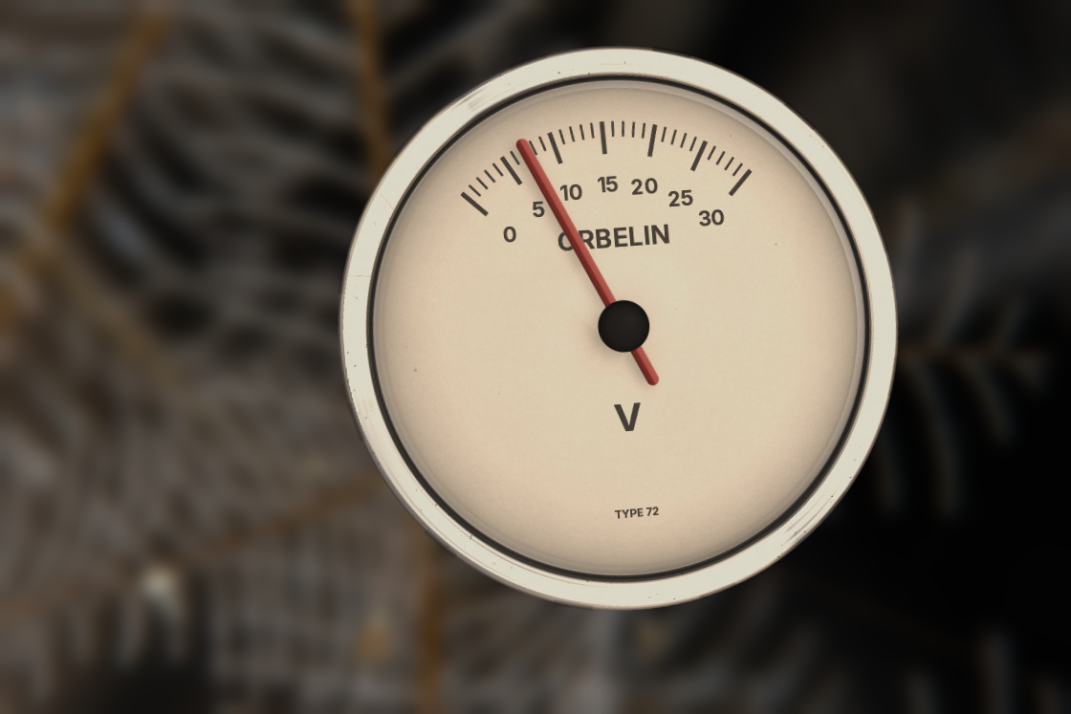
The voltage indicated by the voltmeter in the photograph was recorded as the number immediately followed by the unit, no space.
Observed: 7V
